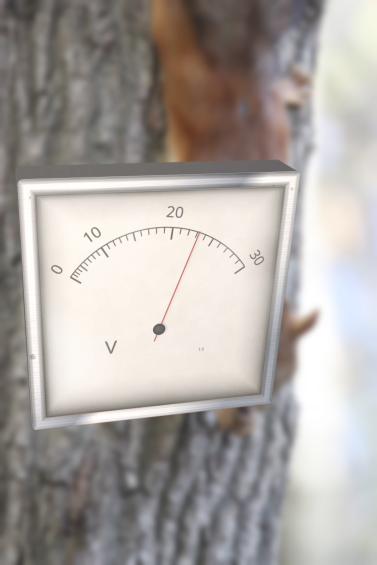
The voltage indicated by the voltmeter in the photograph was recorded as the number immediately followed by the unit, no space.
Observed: 23V
